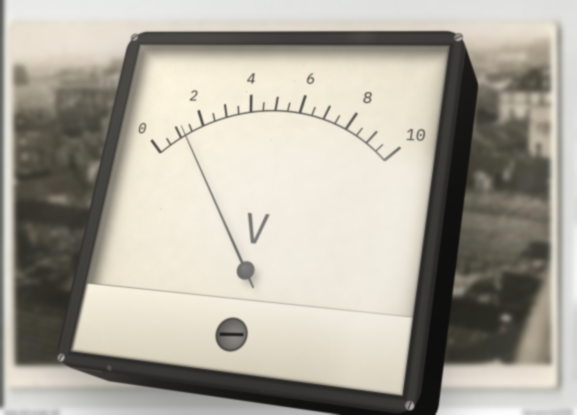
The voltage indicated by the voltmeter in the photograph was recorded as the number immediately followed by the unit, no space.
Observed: 1.25V
